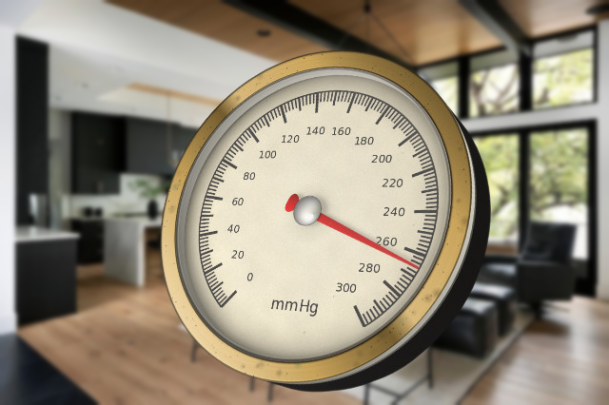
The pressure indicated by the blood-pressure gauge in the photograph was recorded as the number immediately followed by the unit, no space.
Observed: 266mmHg
